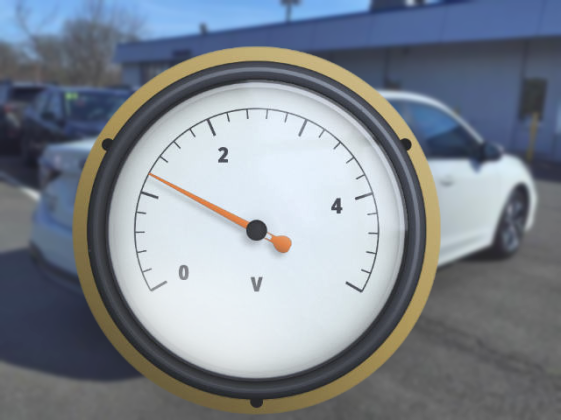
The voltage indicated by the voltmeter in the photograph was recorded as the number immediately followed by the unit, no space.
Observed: 1.2V
